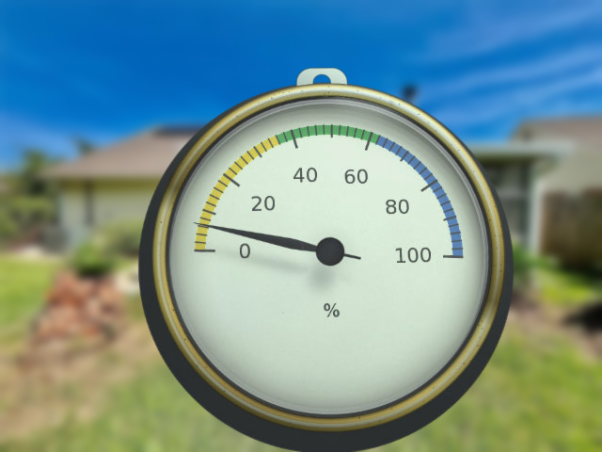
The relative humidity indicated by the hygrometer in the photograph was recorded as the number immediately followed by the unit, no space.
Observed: 6%
